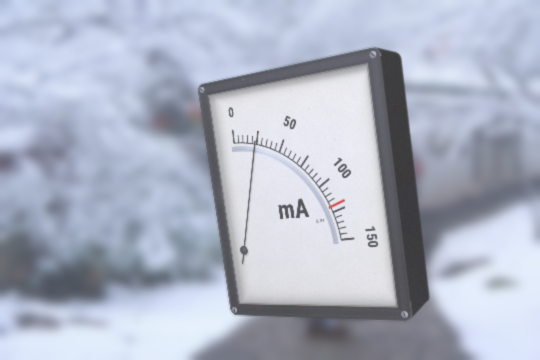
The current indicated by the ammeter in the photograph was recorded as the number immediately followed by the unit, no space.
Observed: 25mA
